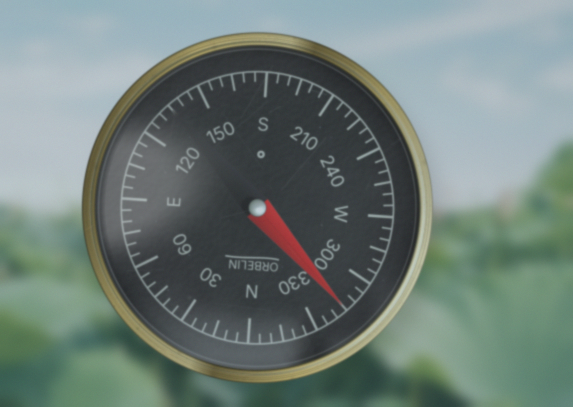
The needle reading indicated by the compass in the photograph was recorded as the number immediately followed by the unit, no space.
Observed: 315°
